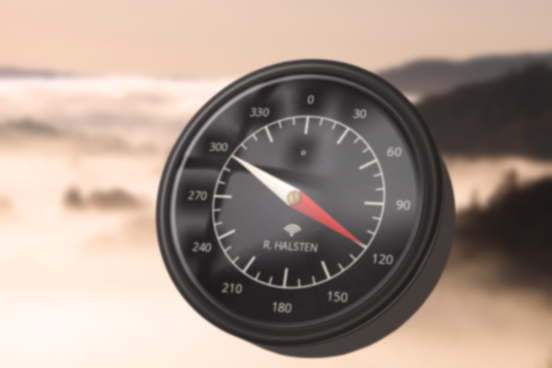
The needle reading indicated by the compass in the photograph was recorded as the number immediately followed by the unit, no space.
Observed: 120°
